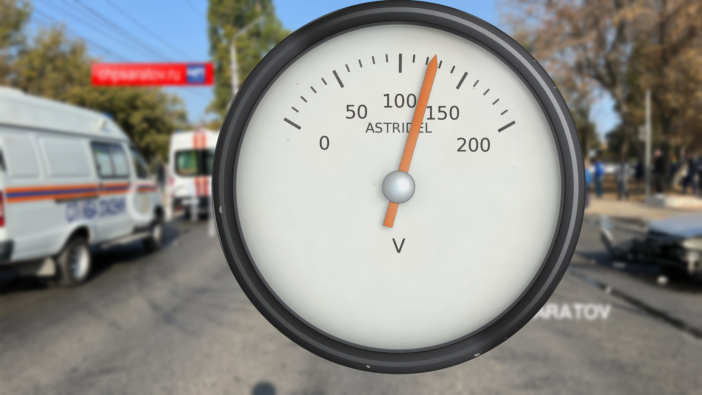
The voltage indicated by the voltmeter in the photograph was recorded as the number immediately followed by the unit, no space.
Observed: 125V
